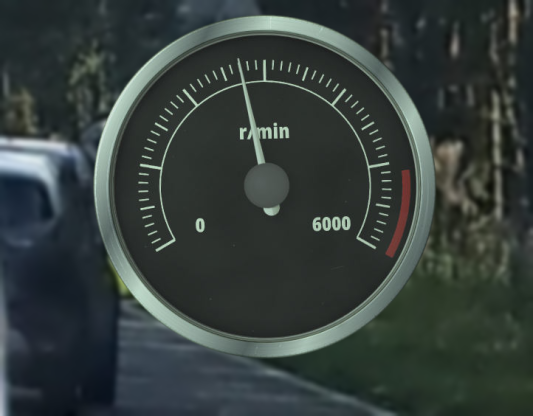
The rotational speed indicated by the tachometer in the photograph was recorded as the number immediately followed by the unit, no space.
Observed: 2700rpm
